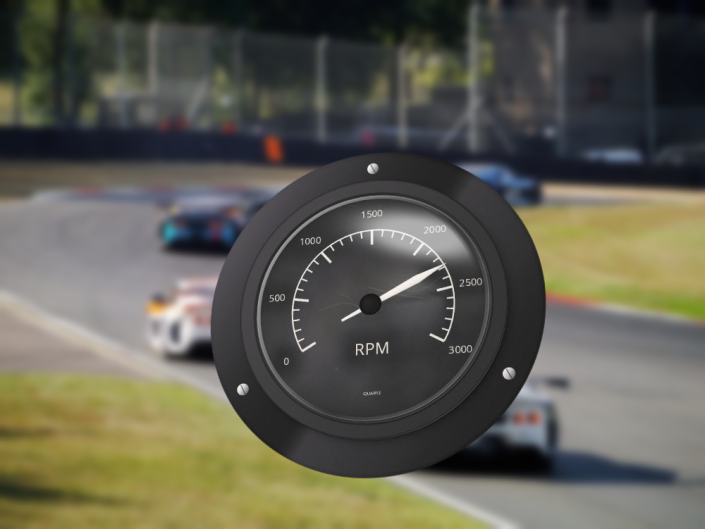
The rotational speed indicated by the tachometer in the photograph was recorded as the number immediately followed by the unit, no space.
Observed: 2300rpm
